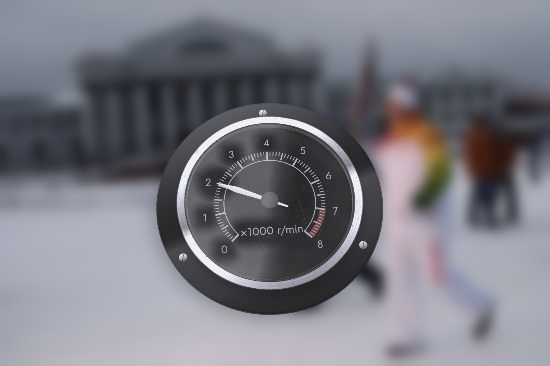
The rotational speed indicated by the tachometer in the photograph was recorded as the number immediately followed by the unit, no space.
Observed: 2000rpm
